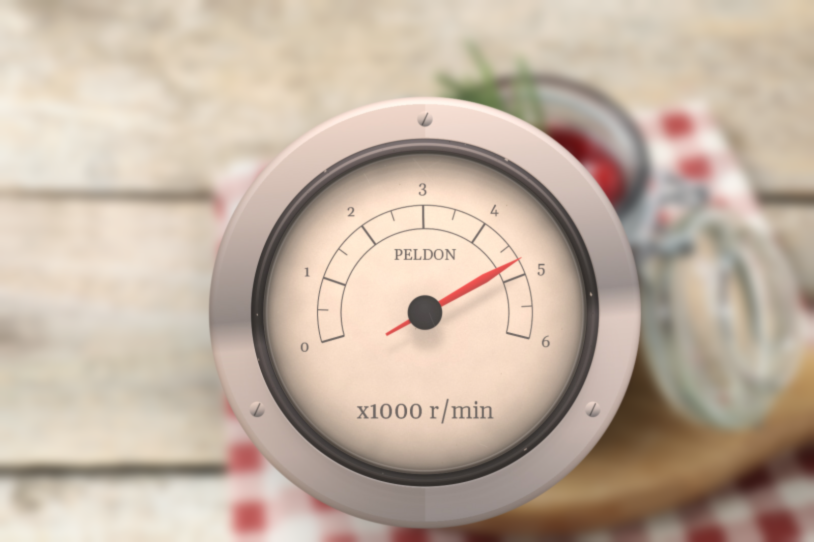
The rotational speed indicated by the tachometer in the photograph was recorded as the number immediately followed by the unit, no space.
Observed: 4750rpm
